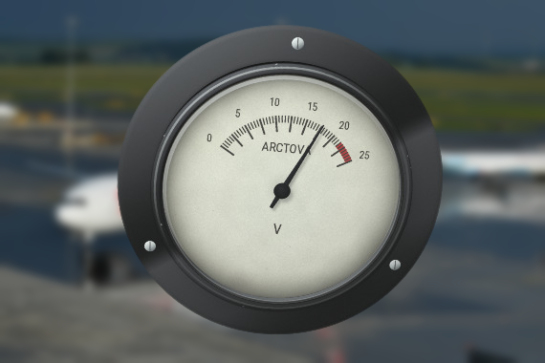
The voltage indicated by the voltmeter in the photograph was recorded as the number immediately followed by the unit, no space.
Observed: 17.5V
